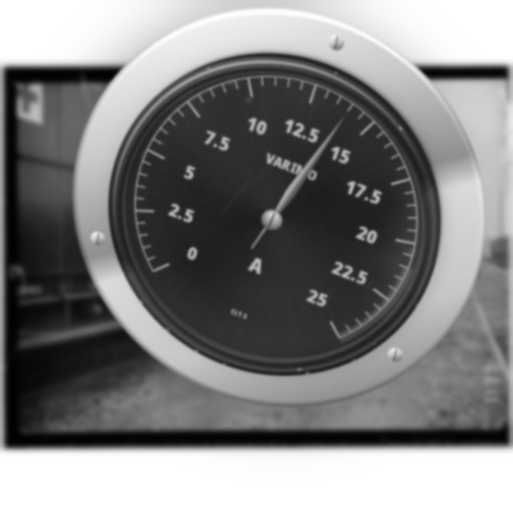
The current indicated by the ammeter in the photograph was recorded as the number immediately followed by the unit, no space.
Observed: 14A
